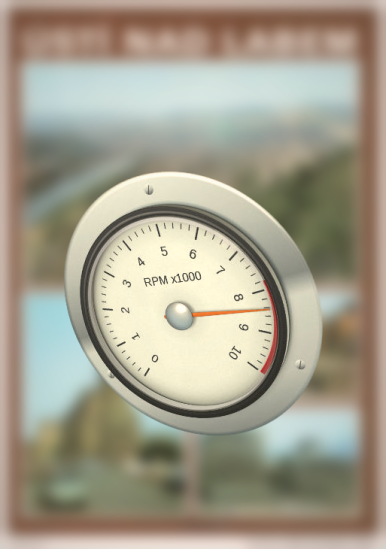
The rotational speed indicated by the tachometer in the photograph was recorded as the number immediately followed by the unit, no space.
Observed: 8400rpm
